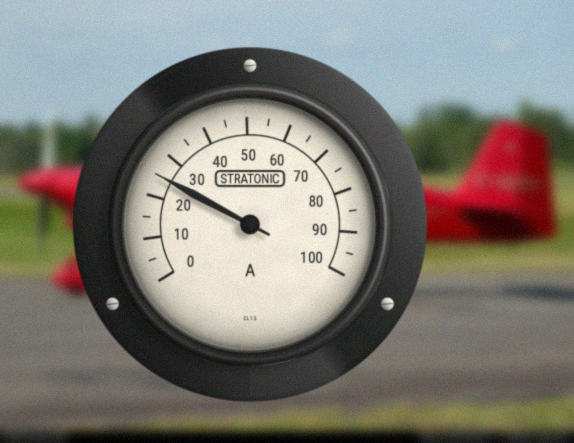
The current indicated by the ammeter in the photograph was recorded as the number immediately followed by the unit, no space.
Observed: 25A
